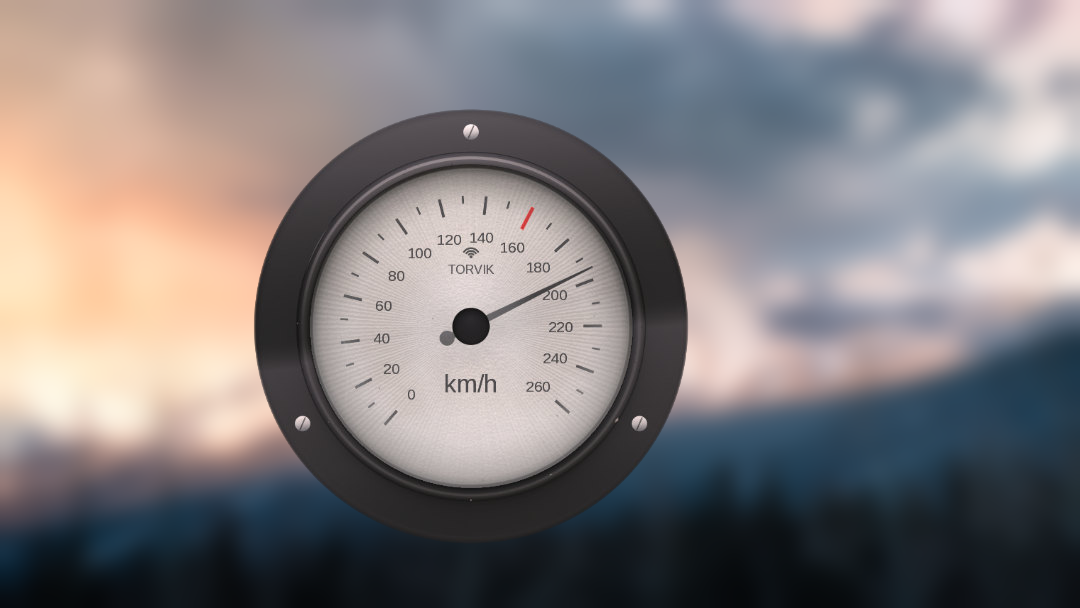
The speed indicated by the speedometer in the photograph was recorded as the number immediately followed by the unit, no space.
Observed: 195km/h
